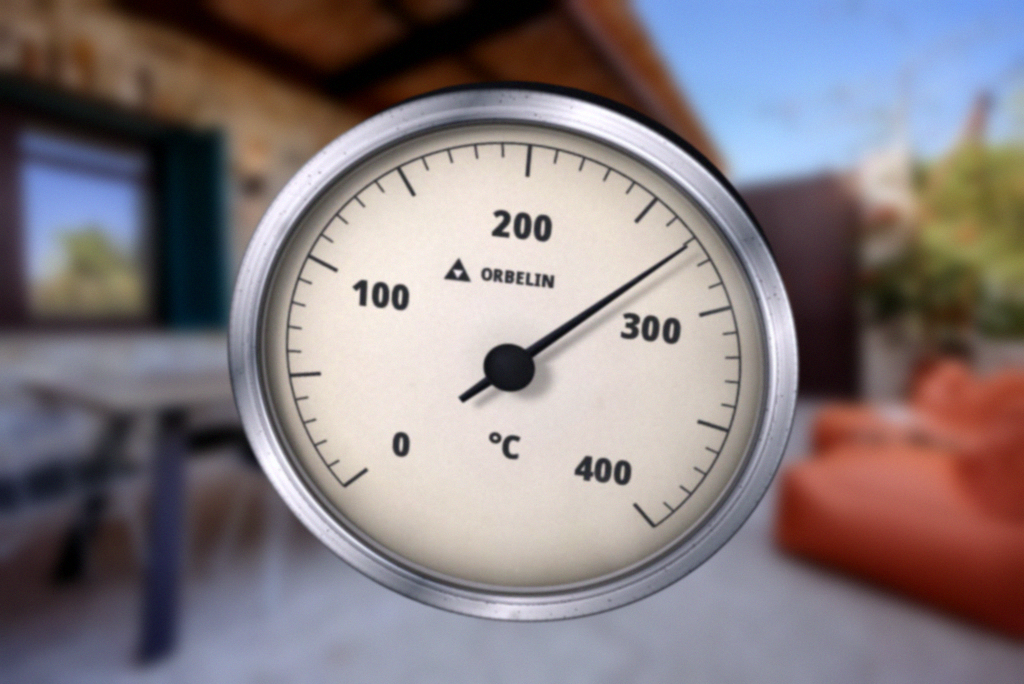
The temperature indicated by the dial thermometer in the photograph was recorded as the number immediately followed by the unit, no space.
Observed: 270°C
